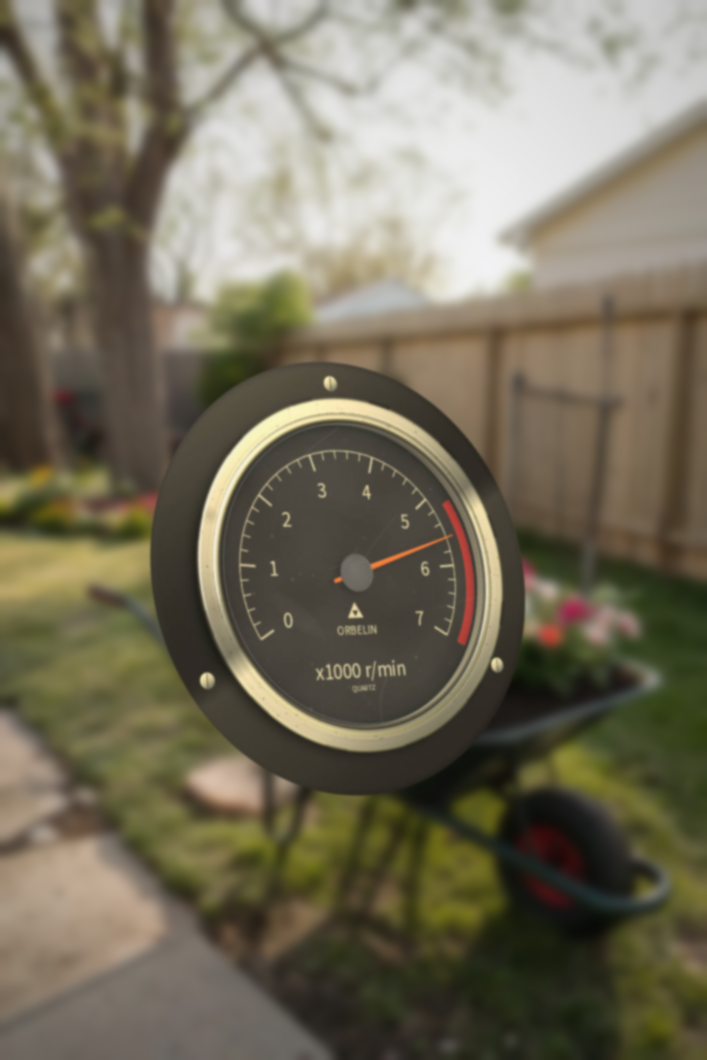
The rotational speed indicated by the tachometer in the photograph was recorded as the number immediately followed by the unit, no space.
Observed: 5600rpm
